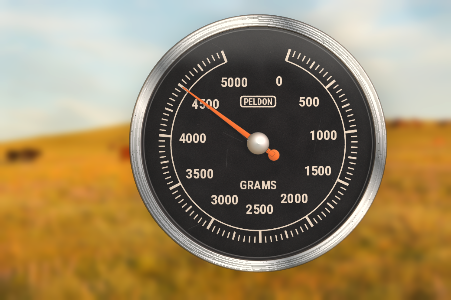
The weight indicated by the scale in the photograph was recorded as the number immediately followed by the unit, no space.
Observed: 4500g
